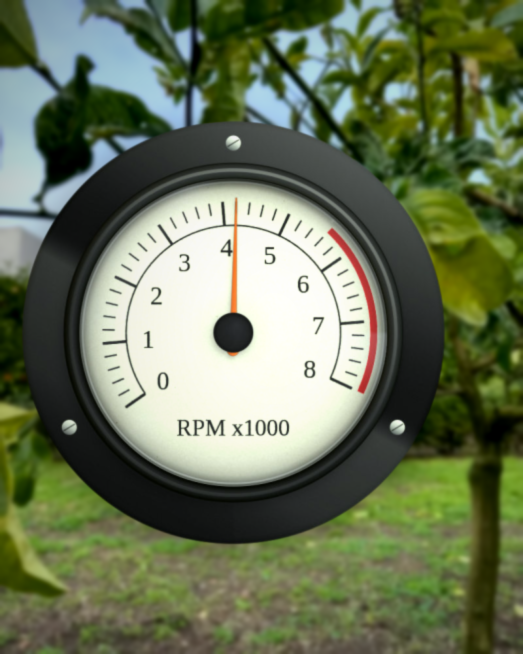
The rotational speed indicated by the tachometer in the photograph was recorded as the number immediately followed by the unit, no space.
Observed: 4200rpm
